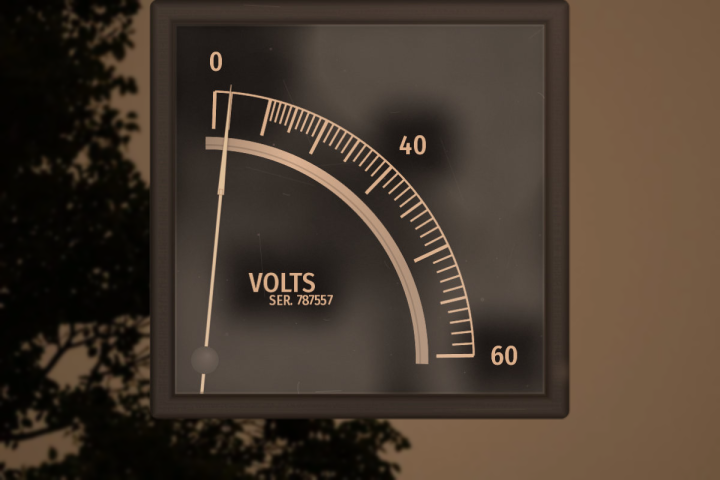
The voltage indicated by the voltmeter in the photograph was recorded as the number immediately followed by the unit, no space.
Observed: 10V
